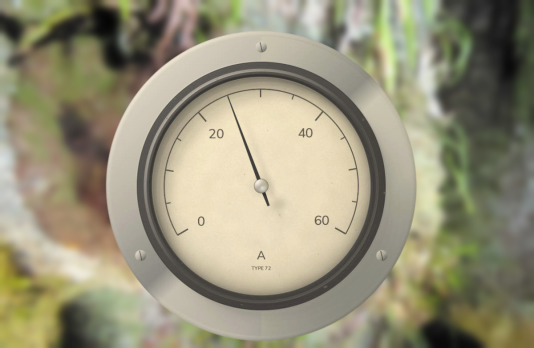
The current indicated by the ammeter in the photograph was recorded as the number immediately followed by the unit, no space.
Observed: 25A
